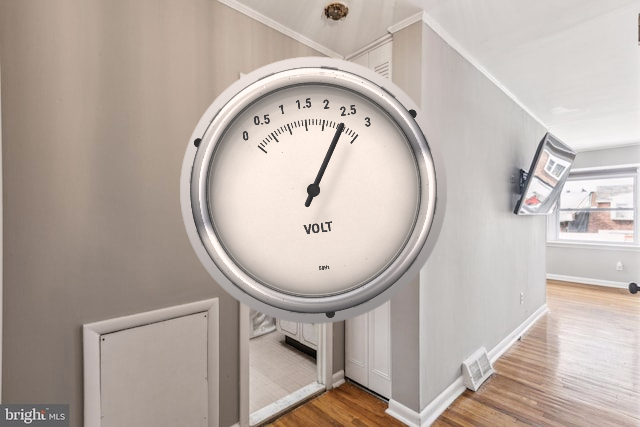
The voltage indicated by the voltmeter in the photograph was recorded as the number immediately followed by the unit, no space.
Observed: 2.5V
